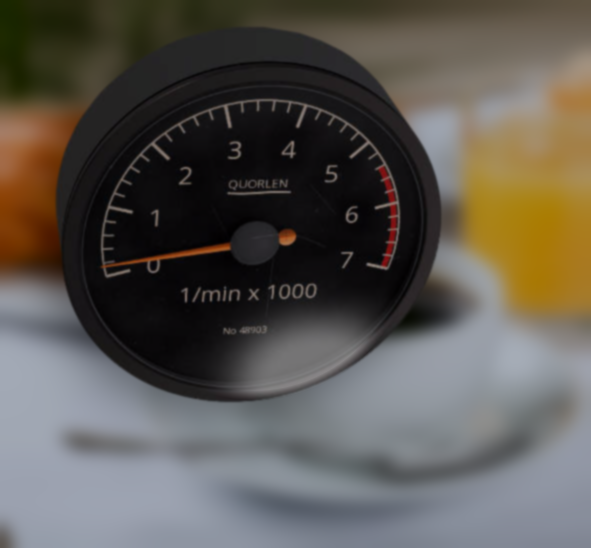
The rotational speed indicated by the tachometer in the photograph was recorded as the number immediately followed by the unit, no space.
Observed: 200rpm
